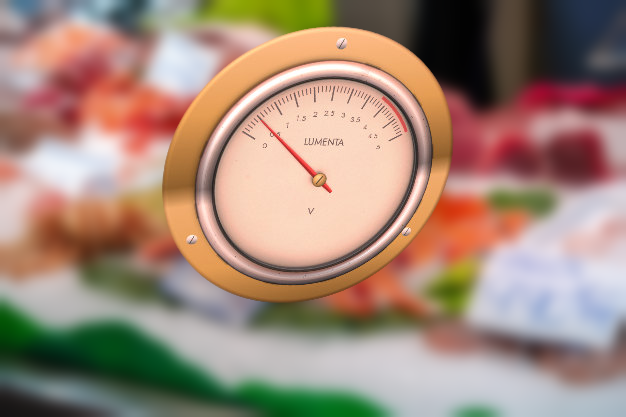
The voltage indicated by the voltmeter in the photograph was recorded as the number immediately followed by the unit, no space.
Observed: 0.5V
